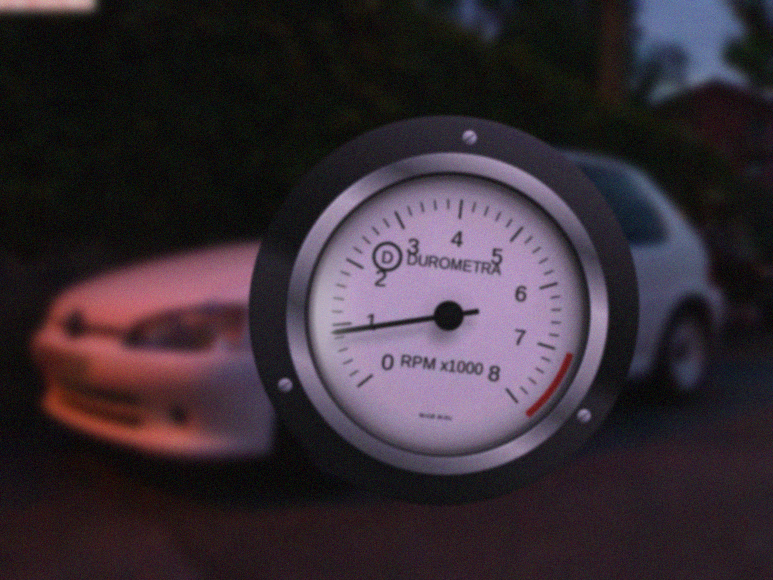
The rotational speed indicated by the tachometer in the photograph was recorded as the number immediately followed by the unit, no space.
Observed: 900rpm
